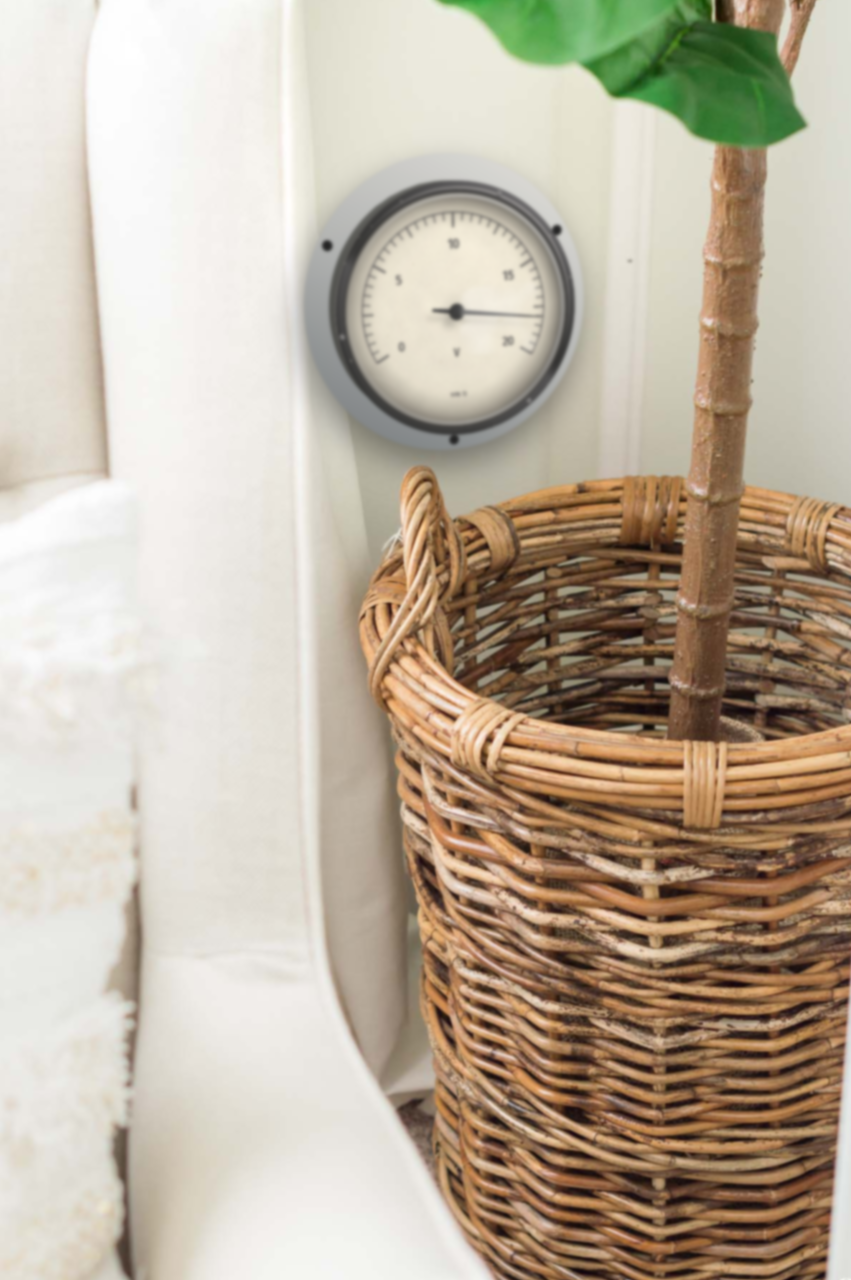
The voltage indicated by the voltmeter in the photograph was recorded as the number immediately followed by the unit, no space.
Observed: 18V
